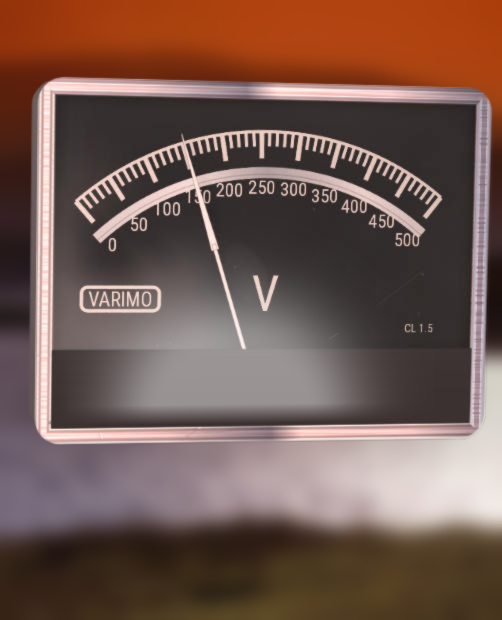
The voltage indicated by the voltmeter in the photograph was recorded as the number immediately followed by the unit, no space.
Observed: 150V
